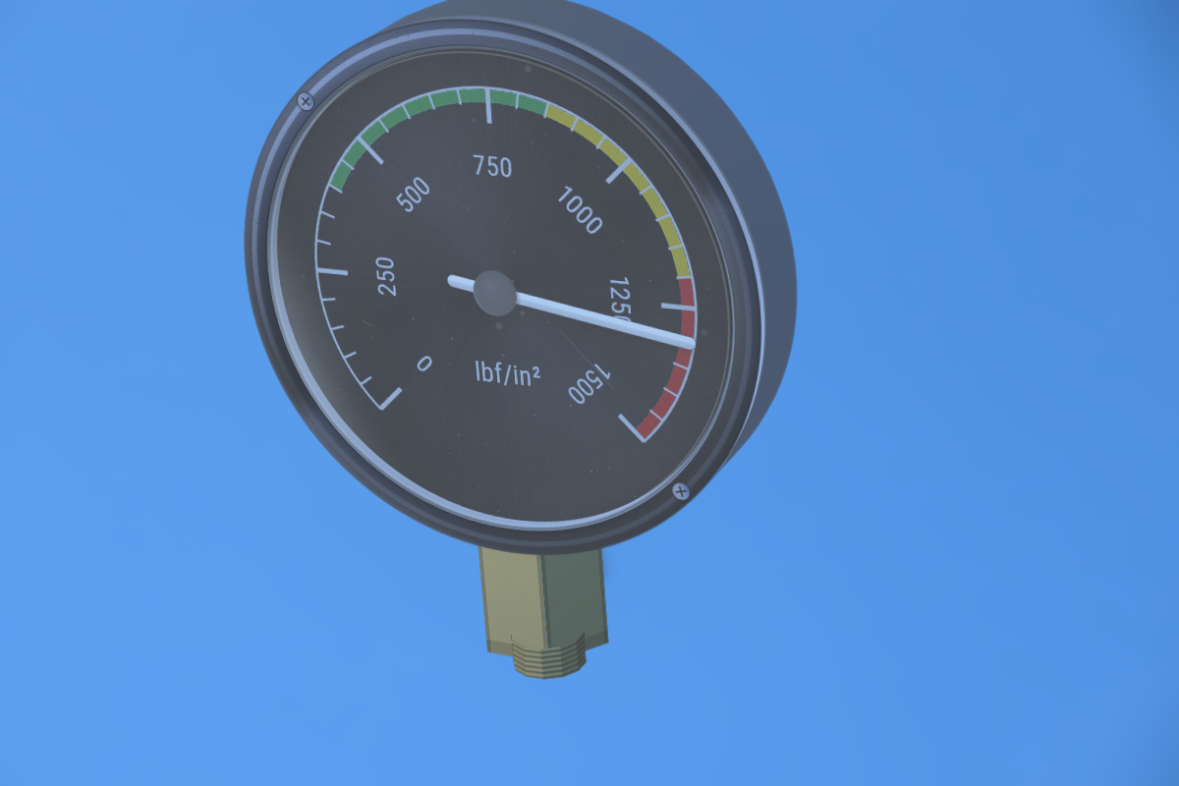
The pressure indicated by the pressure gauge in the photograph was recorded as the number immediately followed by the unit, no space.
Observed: 1300psi
